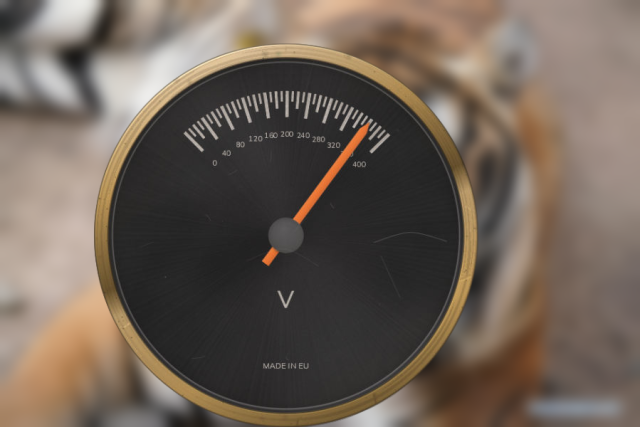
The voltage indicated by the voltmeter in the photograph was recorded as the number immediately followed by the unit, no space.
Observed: 360V
